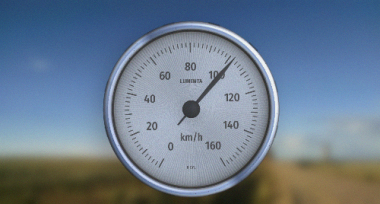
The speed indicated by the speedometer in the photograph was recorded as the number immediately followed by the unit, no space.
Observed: 102km/h
